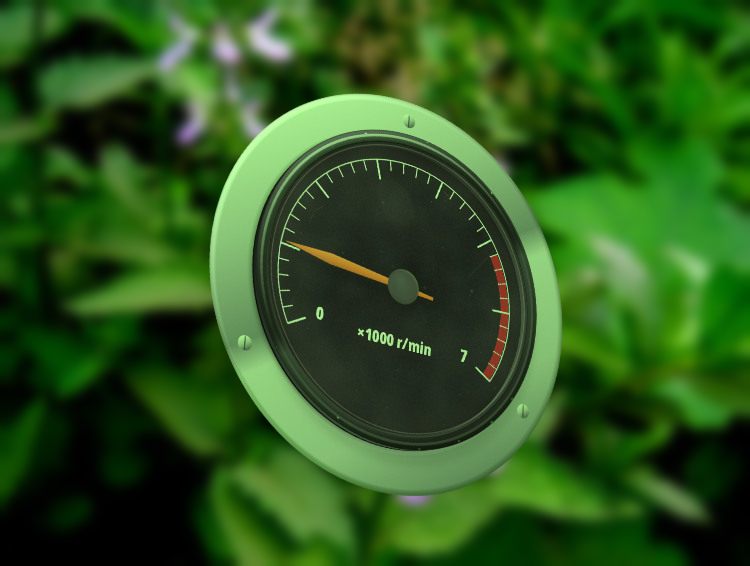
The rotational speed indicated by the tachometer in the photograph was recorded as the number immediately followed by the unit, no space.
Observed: 1000rpm
